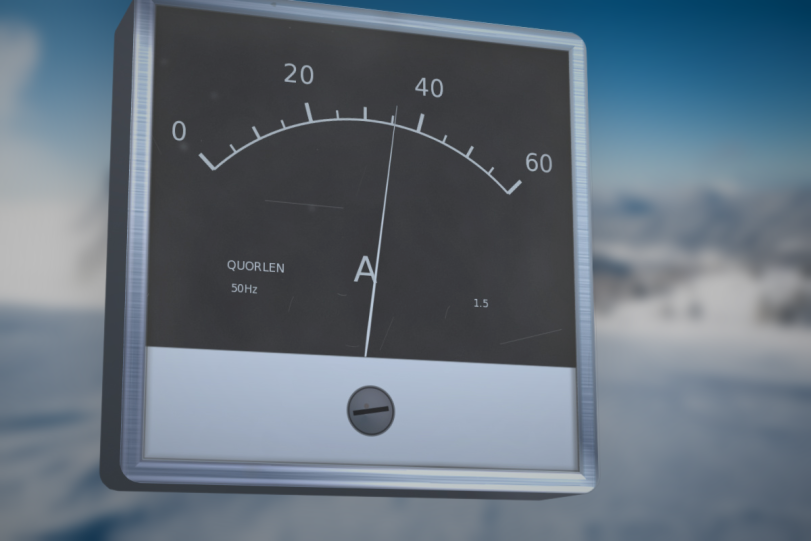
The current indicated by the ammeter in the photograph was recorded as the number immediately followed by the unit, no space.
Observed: 35A
